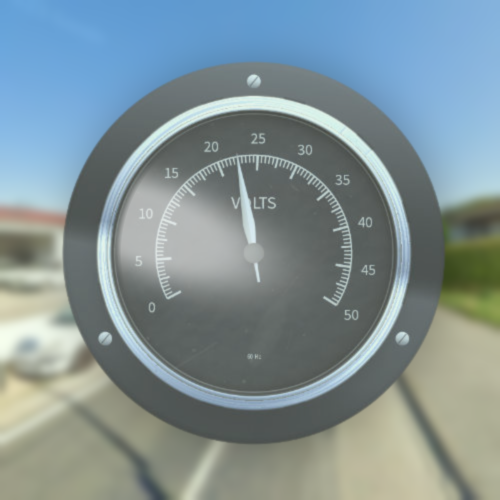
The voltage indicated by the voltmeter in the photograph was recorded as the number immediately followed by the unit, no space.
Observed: 22.5V
